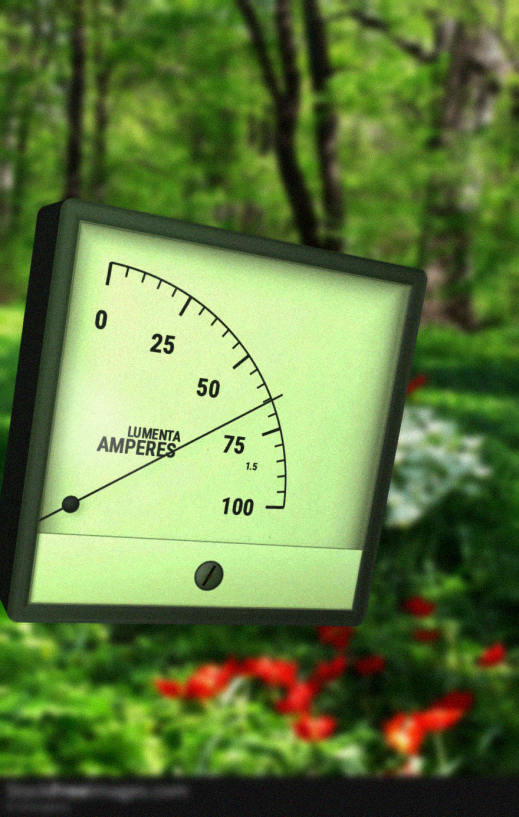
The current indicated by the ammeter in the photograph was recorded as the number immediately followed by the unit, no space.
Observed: 65A
